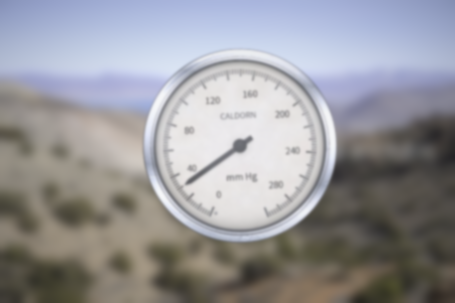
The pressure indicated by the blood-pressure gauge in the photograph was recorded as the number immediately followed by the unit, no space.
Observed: 30mmHg
